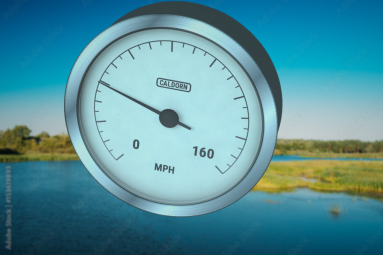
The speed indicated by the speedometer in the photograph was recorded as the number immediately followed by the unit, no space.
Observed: 40mph
